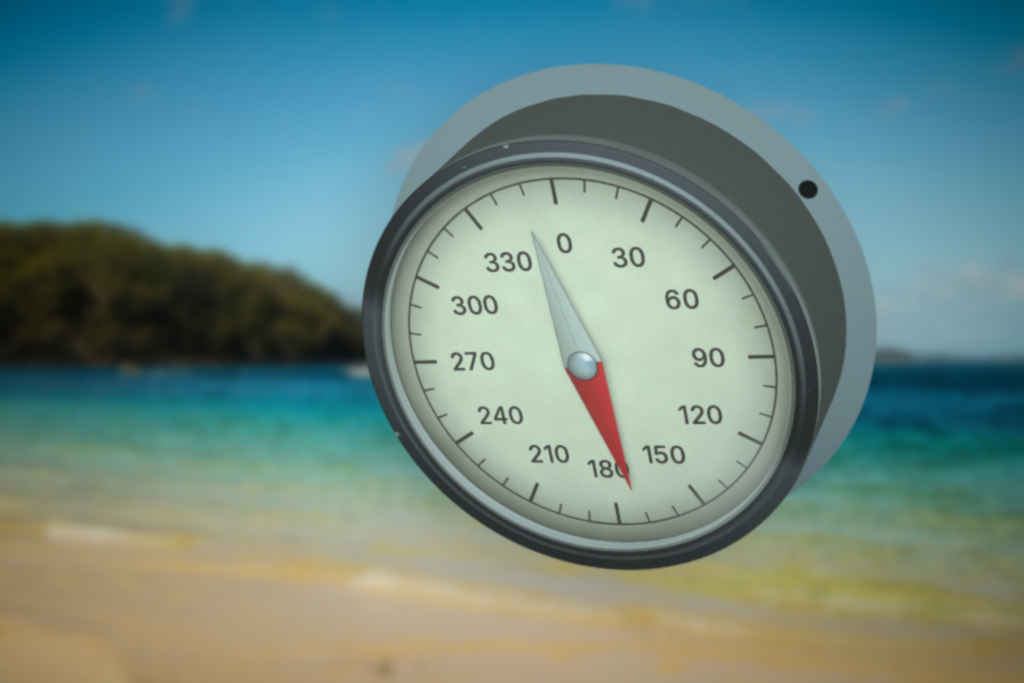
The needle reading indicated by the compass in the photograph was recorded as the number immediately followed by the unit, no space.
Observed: 170°
